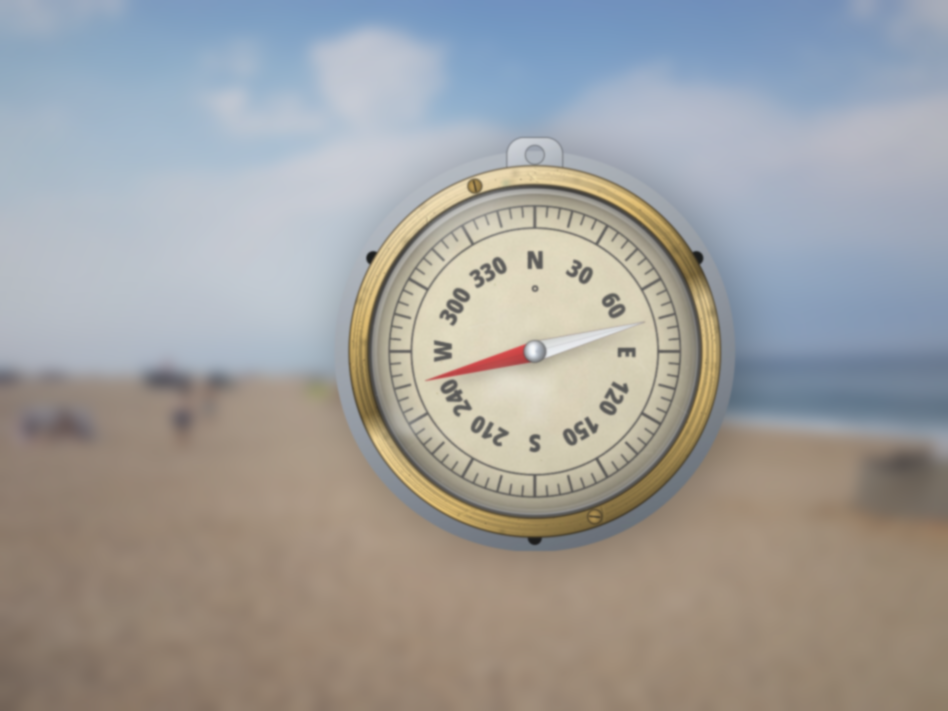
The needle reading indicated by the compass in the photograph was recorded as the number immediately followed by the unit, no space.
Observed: 255°
